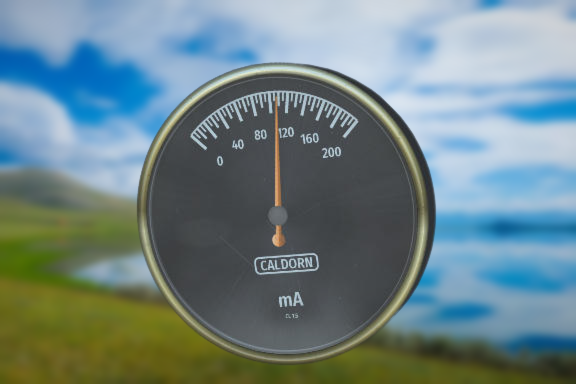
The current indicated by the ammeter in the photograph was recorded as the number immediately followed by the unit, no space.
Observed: 110mA
